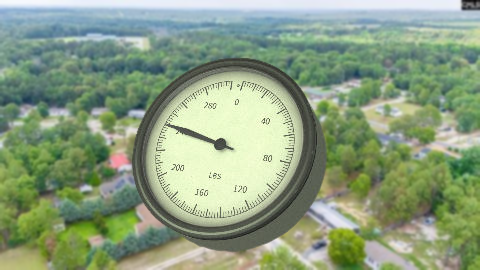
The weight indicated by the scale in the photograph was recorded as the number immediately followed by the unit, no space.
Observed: 240lb
